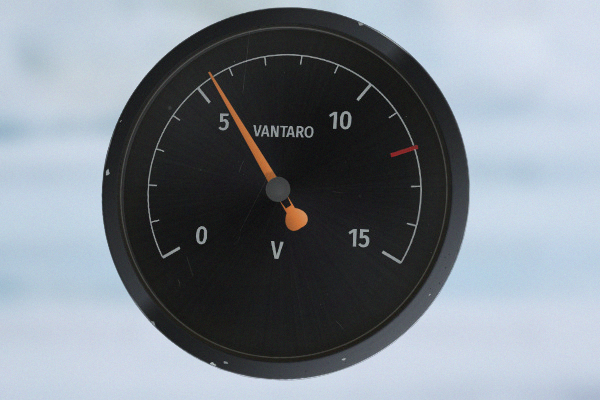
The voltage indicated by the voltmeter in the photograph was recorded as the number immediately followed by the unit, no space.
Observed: 5.5V
